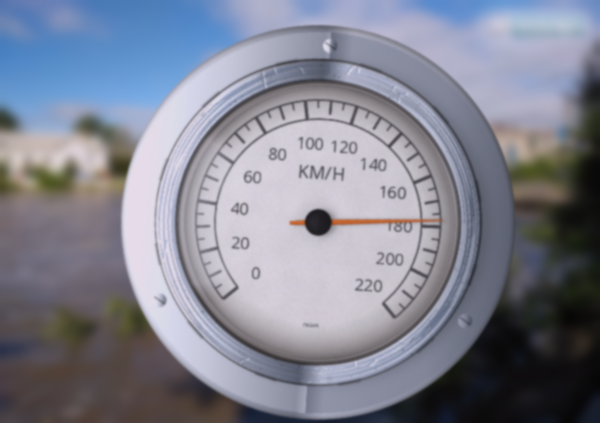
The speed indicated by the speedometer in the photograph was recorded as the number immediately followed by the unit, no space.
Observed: 177.5km/h
